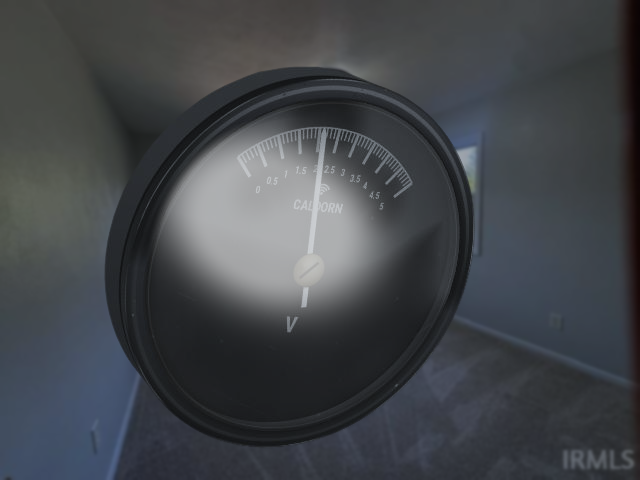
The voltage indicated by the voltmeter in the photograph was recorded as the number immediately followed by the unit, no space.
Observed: 2V
